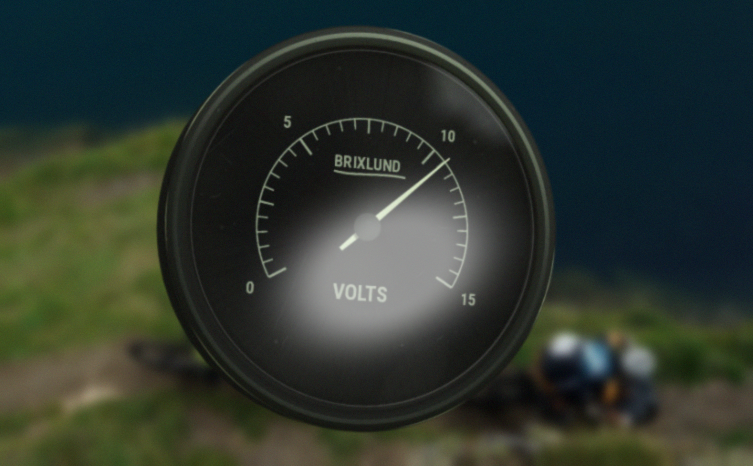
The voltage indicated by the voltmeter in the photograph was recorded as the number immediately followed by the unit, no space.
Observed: 10.5V
